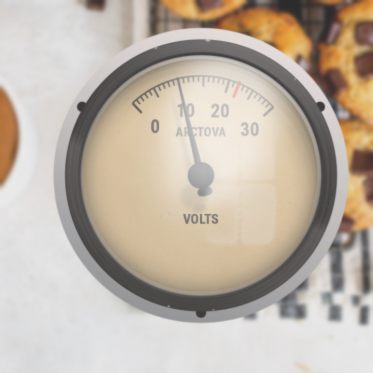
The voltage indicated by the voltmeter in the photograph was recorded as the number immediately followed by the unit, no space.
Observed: 10V
